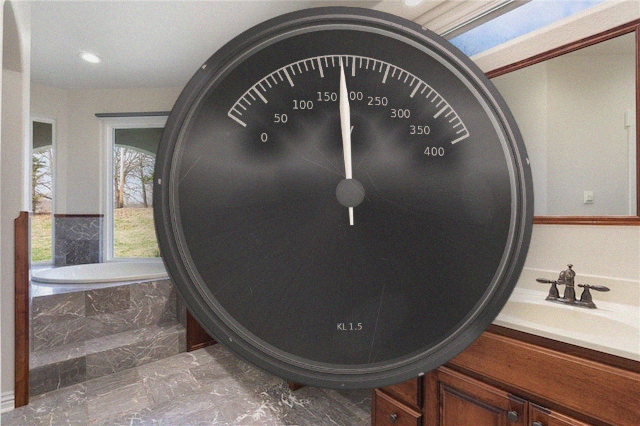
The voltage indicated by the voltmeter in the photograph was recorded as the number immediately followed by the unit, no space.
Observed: 180V
